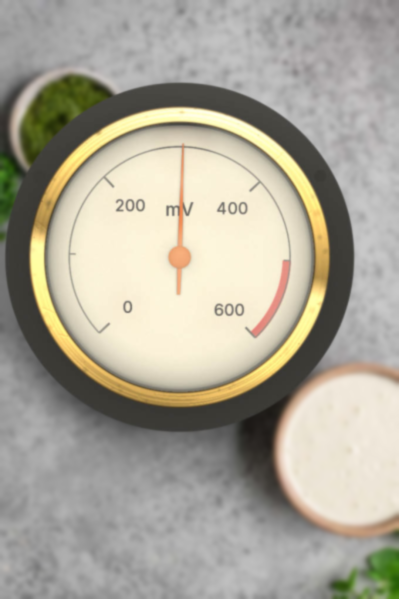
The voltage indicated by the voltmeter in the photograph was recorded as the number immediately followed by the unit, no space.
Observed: 300mV
